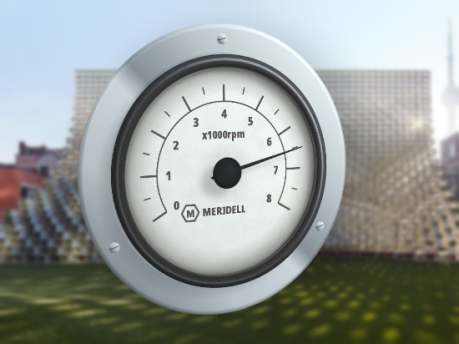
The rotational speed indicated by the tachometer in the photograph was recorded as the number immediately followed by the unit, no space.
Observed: 6500rpm
